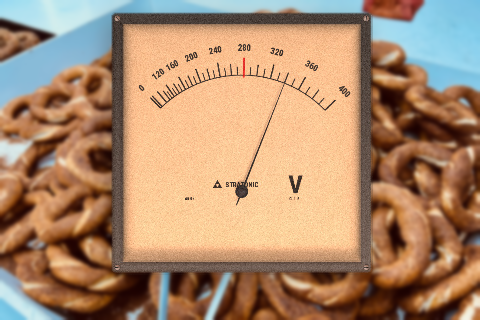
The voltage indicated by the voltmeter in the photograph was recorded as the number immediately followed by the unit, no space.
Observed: 340V
